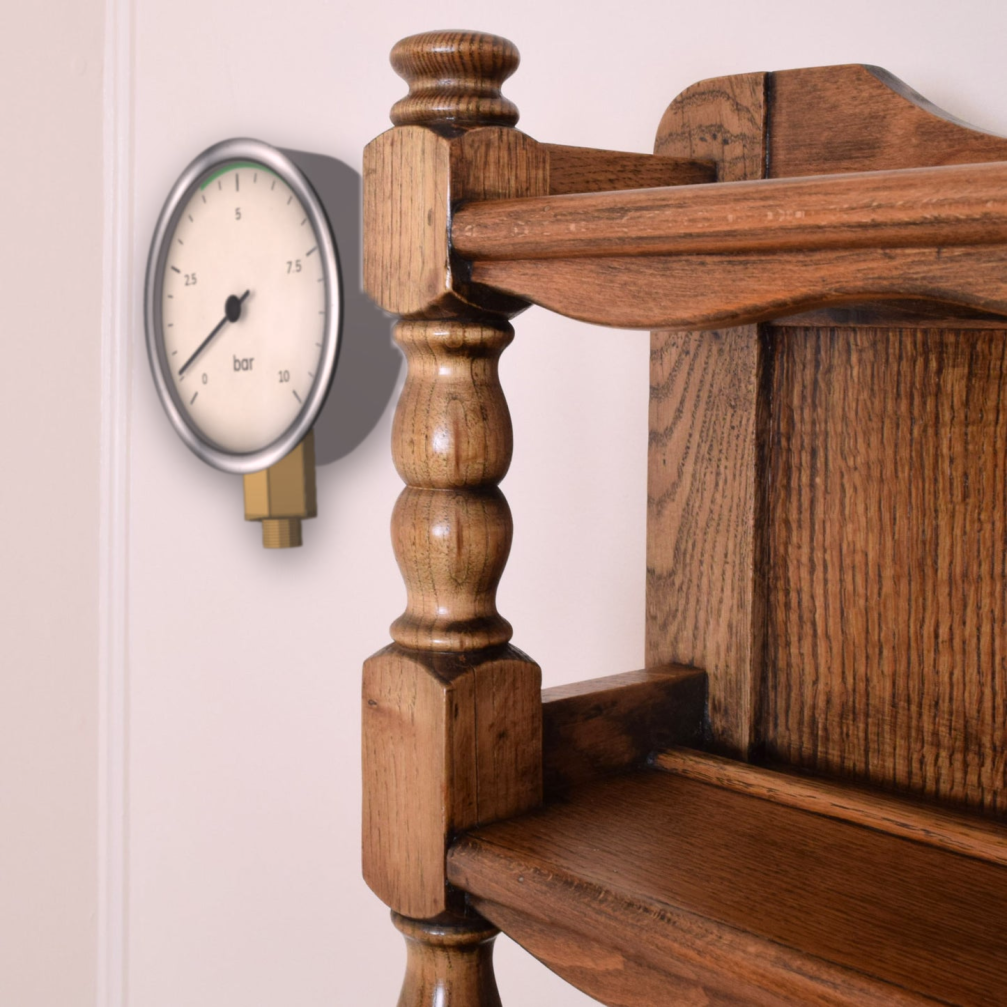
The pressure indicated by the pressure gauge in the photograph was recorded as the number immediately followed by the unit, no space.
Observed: 0.5bar
